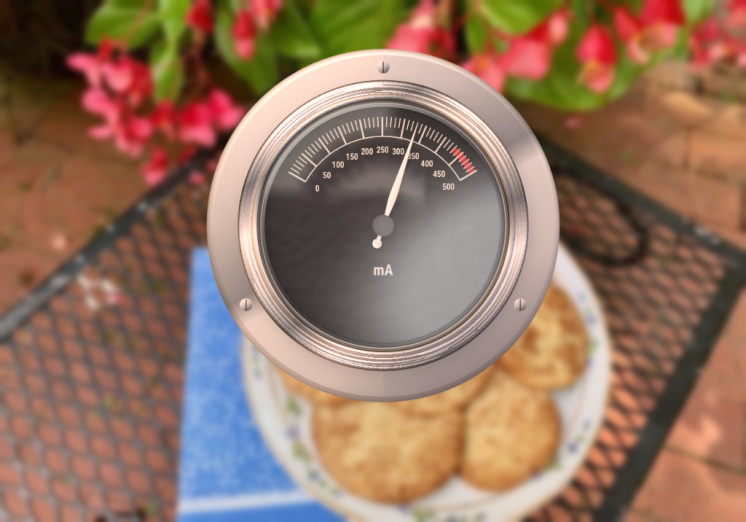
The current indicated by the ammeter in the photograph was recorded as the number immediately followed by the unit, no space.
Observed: 330mA
